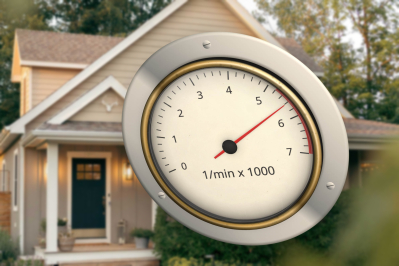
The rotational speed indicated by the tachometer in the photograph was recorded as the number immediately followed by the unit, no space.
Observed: 5600rpm
